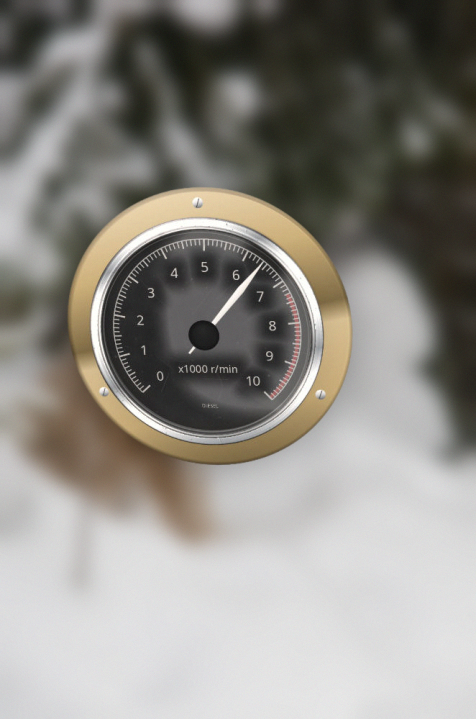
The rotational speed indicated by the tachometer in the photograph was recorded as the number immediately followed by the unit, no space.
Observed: 6400rpm
